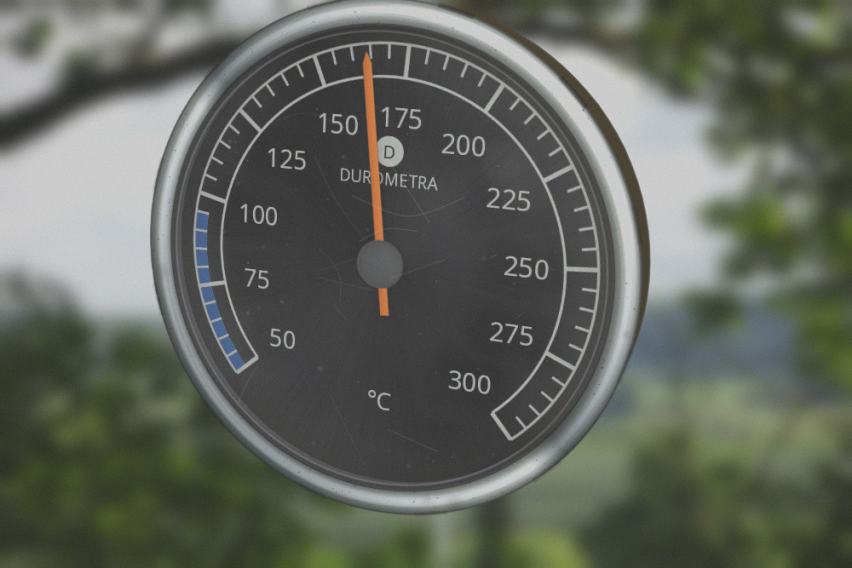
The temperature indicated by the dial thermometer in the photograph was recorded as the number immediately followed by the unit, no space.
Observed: 165°C
